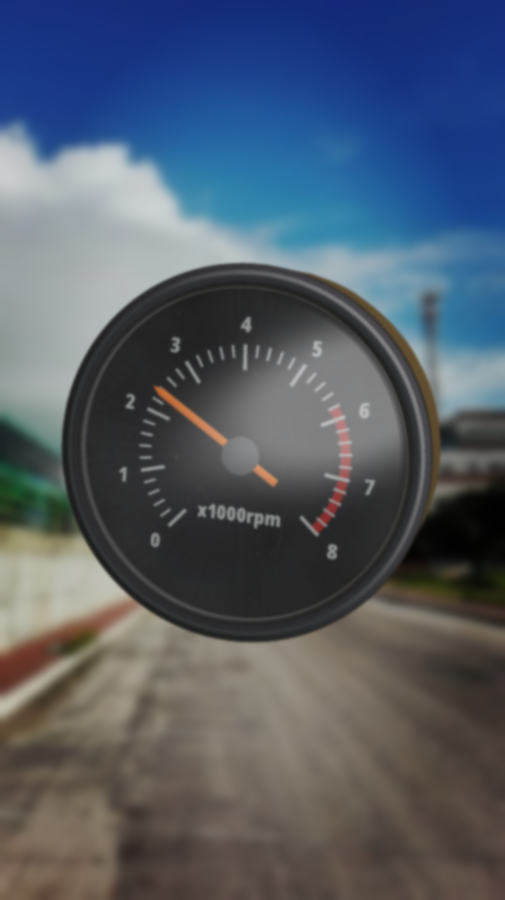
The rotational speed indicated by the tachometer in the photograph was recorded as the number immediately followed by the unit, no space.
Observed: 2400rpm
